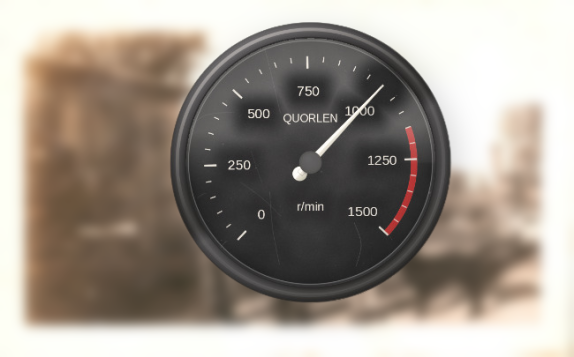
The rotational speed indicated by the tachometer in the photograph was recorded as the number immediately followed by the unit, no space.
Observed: 1000rpm
